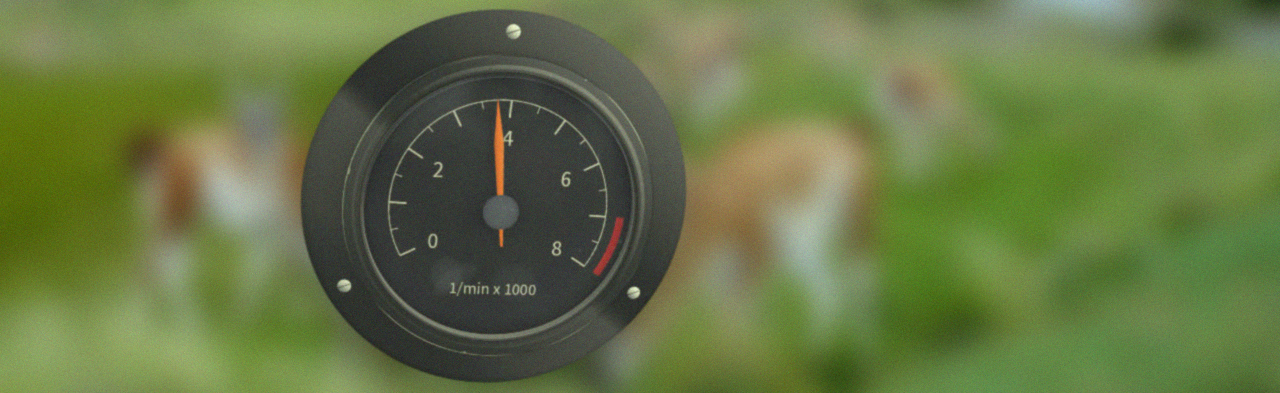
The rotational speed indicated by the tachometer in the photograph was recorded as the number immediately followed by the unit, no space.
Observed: 3750rpm
